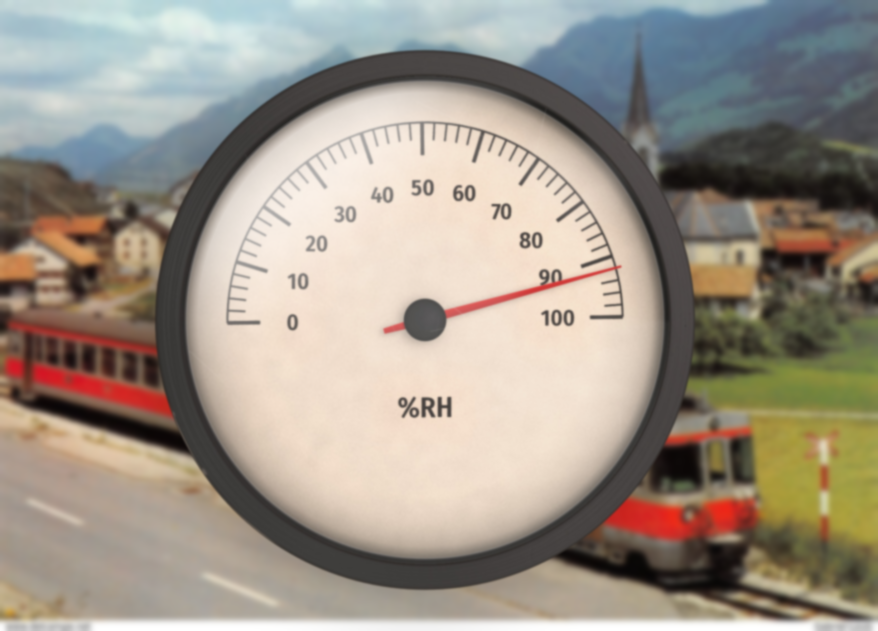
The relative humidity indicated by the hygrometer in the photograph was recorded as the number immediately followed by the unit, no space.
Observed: 92%
